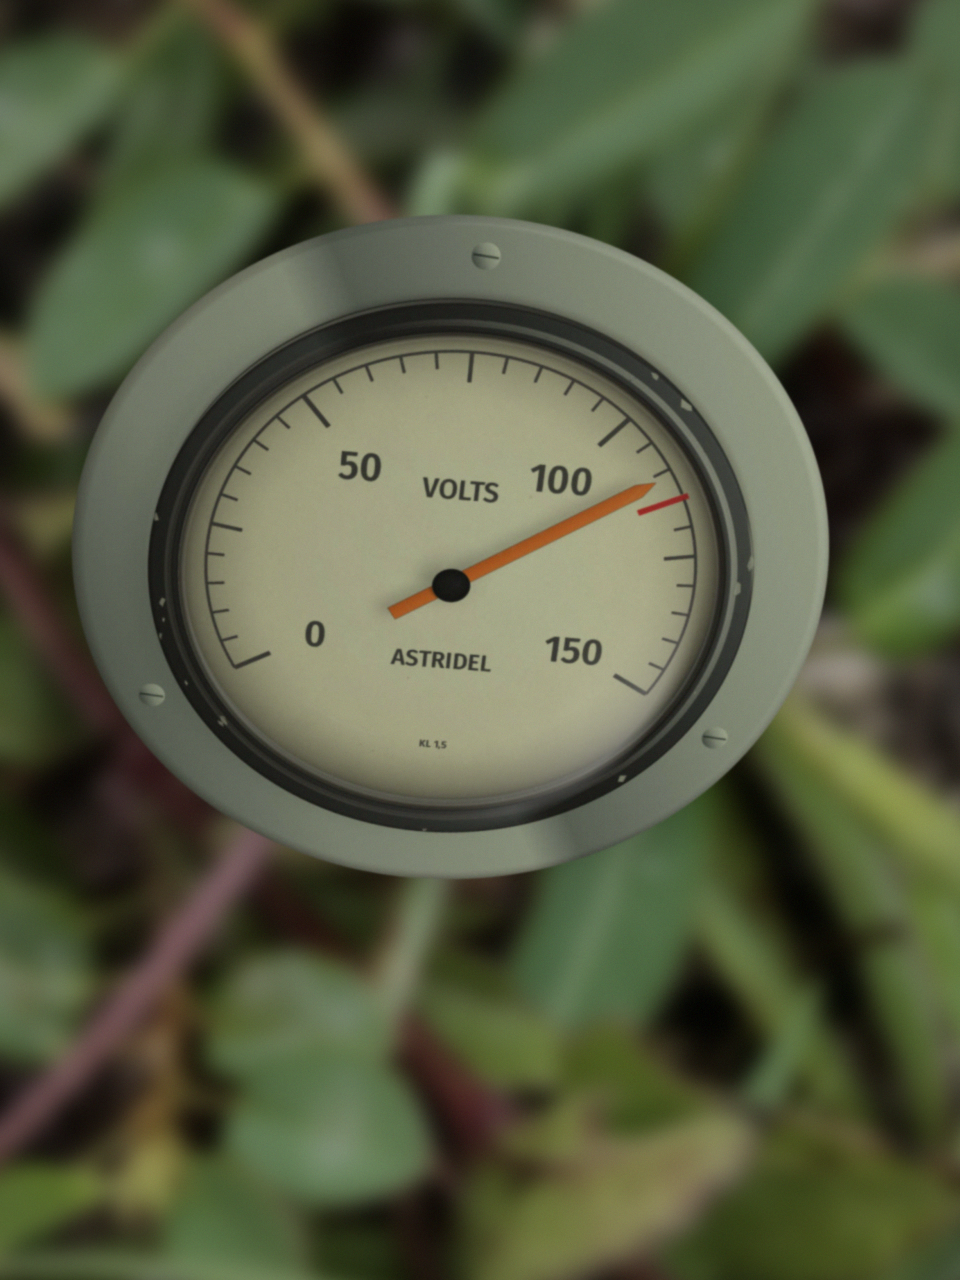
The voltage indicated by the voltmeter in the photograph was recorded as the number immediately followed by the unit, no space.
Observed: 110V
